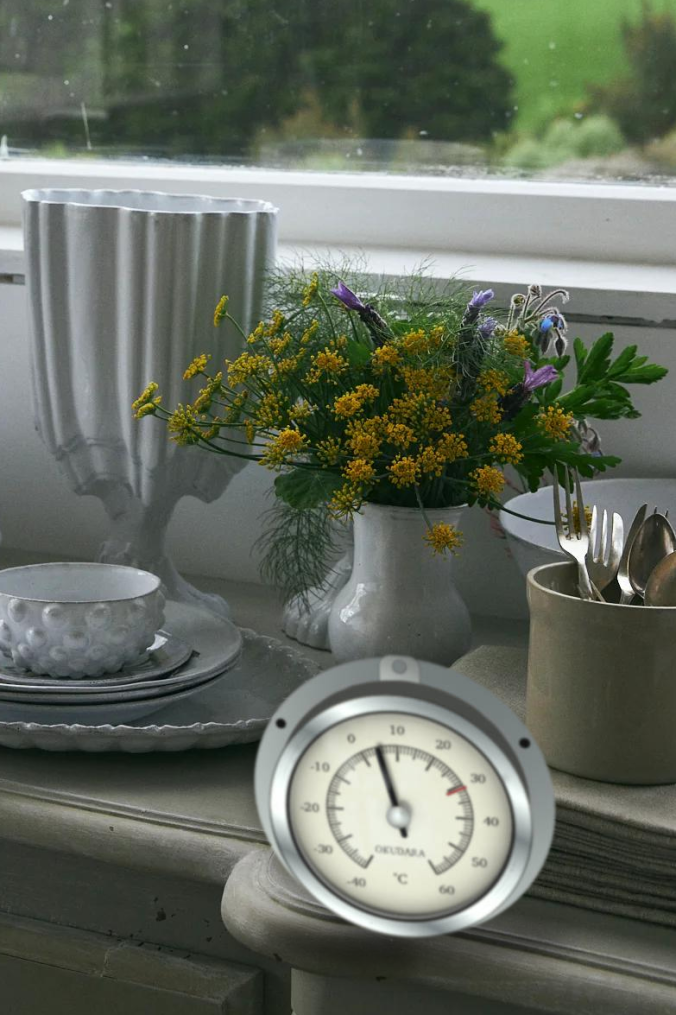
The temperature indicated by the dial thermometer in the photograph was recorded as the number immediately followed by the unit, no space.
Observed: 5°C
